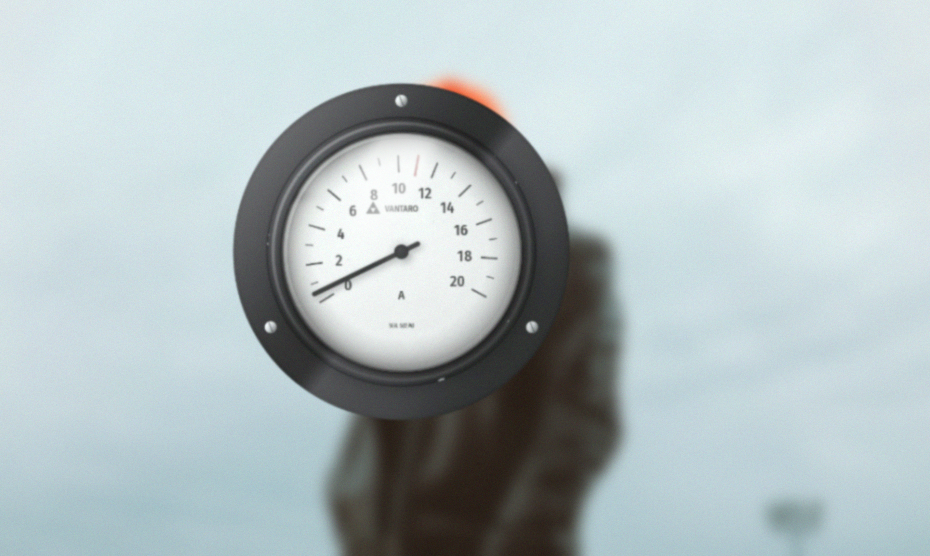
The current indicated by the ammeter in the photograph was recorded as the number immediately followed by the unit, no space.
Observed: 0.5A
